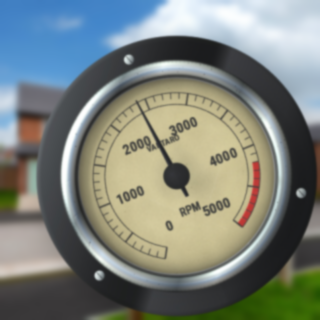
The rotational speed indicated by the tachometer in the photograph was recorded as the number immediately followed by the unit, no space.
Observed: 2400rpm
